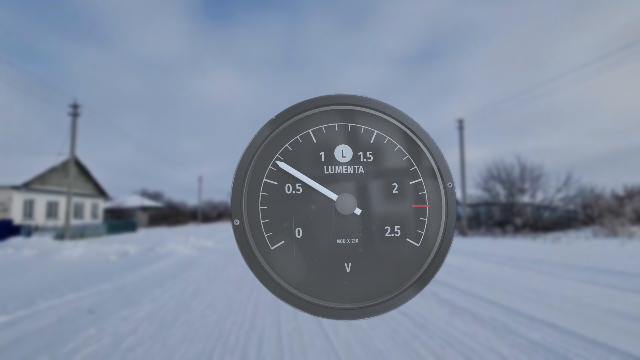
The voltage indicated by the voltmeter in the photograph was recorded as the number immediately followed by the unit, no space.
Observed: 0.65V
